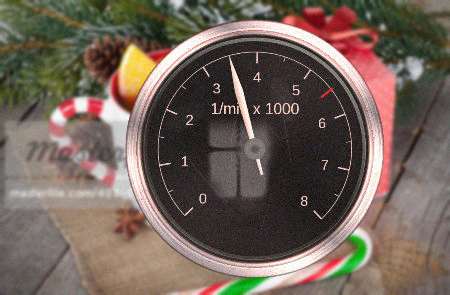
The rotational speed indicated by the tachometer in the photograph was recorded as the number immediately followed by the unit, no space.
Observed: 3500rpm
